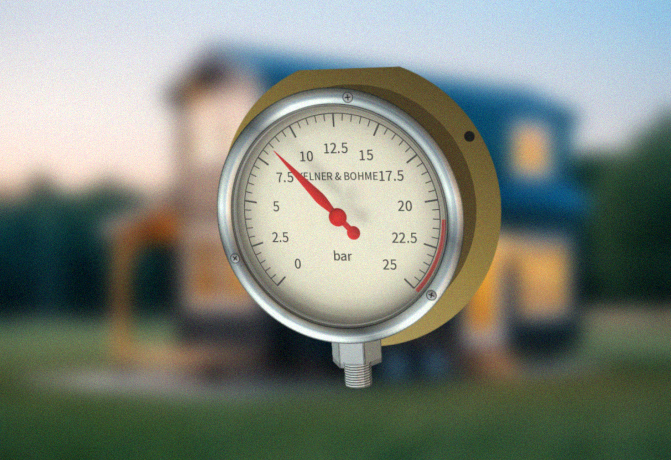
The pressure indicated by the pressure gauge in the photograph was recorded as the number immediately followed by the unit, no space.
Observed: 8.5bar
